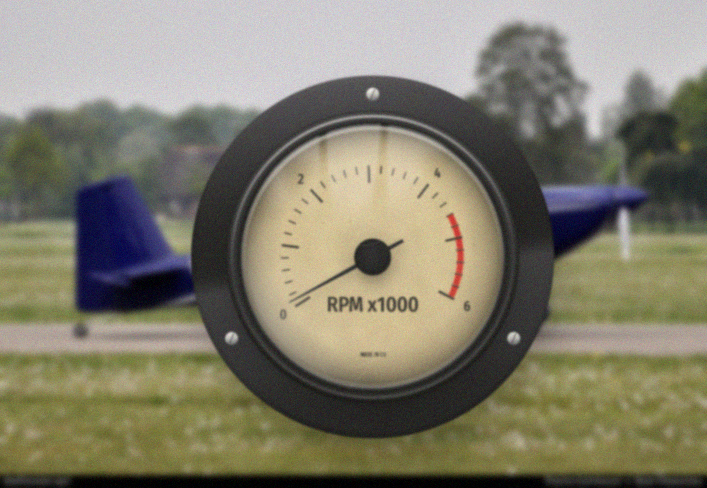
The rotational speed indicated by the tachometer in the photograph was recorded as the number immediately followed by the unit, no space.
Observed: 100rpm
